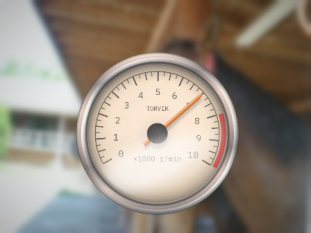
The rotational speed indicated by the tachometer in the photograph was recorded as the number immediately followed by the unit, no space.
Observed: 7000rpm
